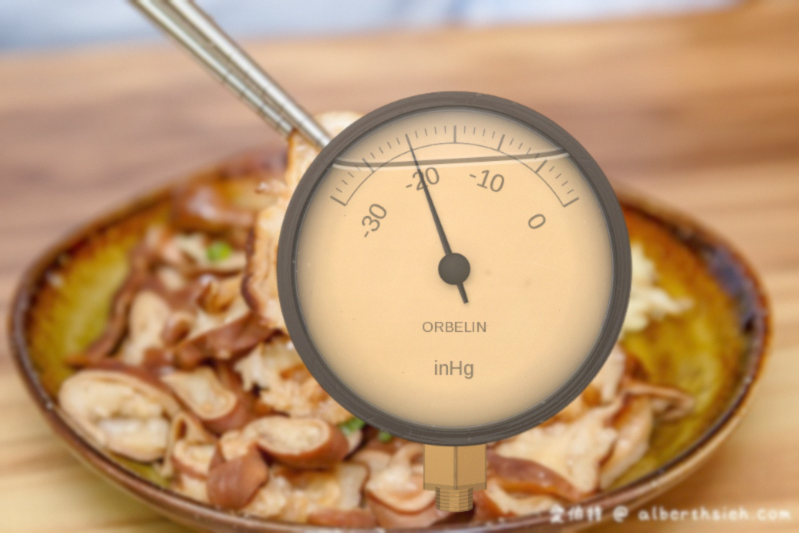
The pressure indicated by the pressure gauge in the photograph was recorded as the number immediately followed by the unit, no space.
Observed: -20inHg
